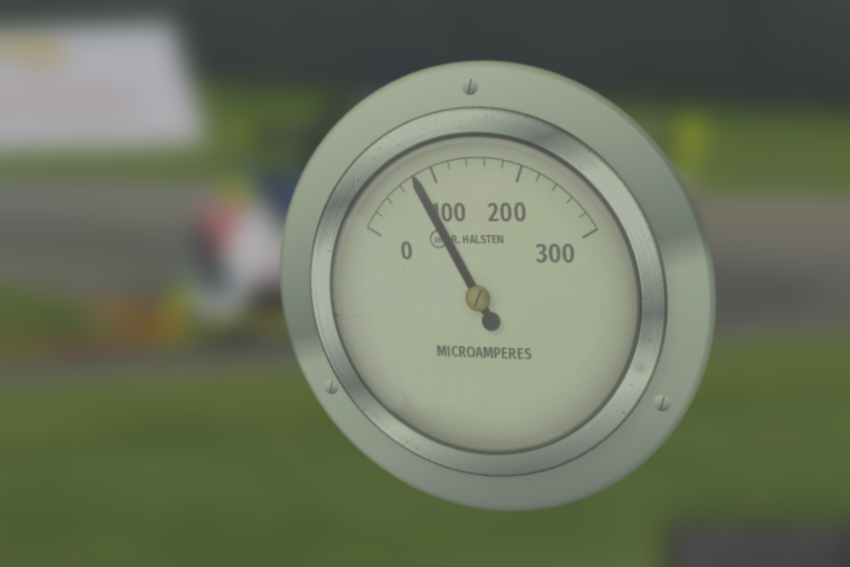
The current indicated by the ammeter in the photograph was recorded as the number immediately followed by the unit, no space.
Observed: 80µA
